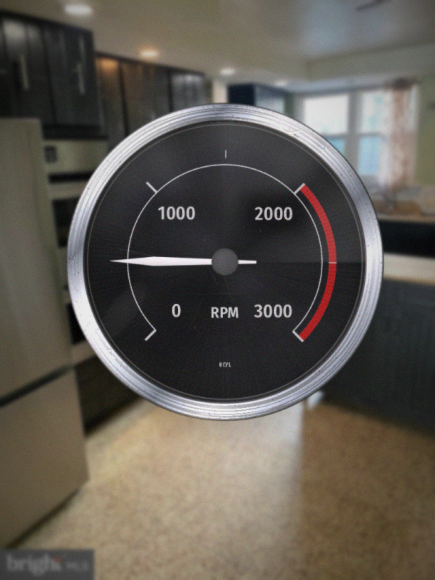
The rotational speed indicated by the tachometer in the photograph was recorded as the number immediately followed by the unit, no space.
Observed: 500rpm
